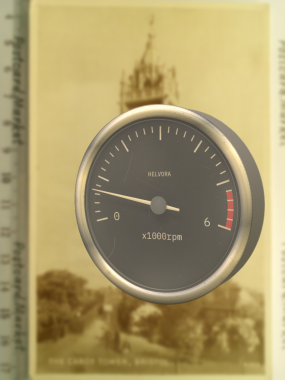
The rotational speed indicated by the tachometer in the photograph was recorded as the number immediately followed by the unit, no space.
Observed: 700rpm
